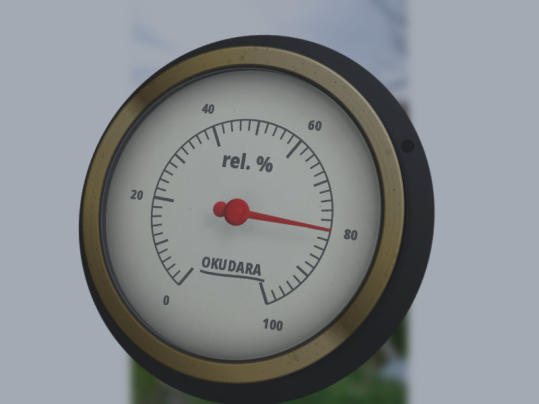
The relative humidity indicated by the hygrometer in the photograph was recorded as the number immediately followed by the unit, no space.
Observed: 80%
